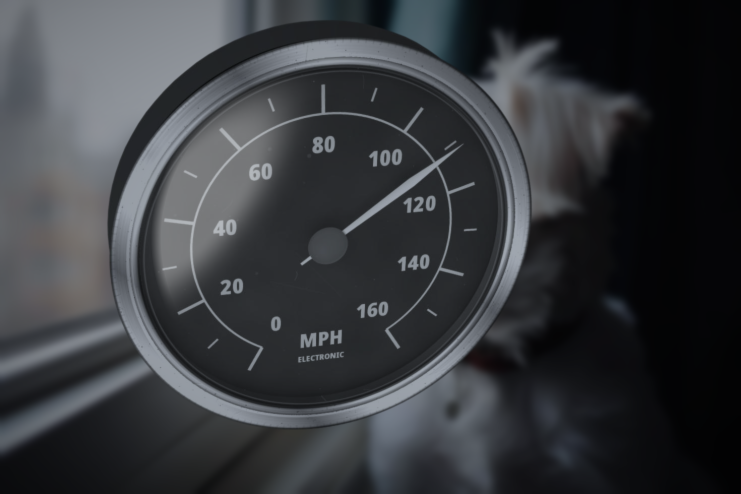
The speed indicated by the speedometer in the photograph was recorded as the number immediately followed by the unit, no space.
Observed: 110mph
